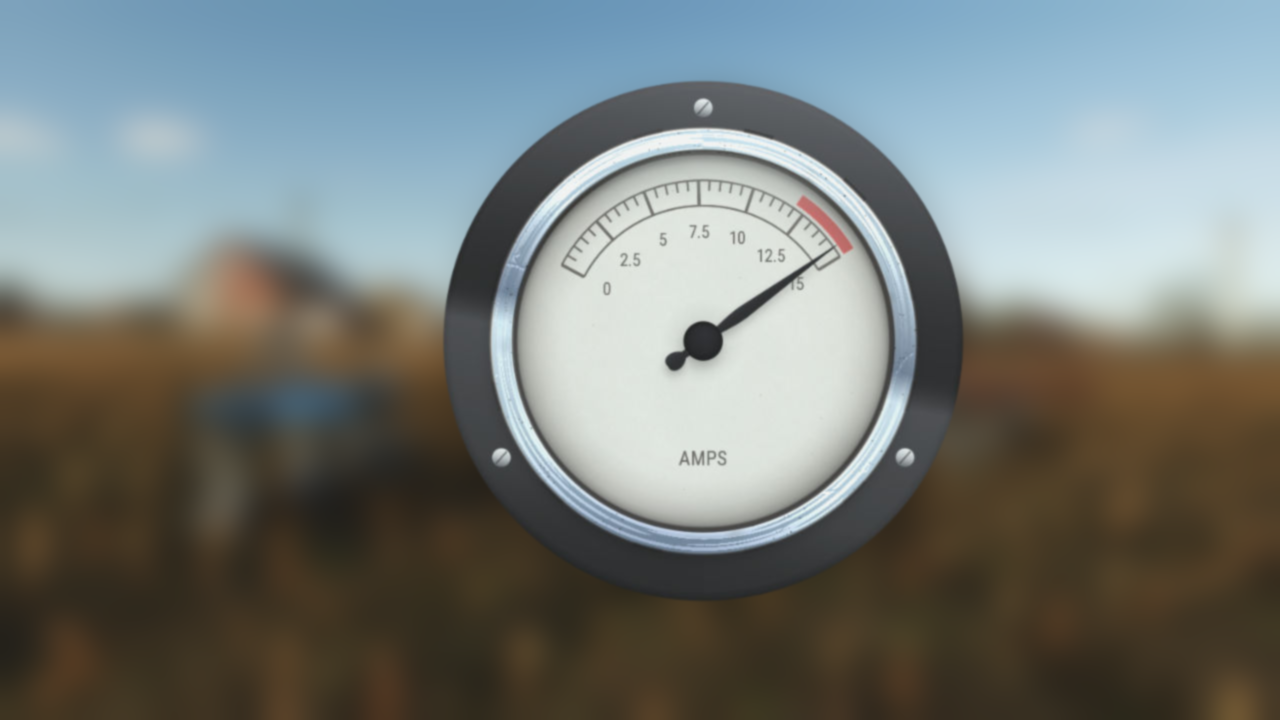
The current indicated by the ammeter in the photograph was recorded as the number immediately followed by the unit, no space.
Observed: 14.5A
